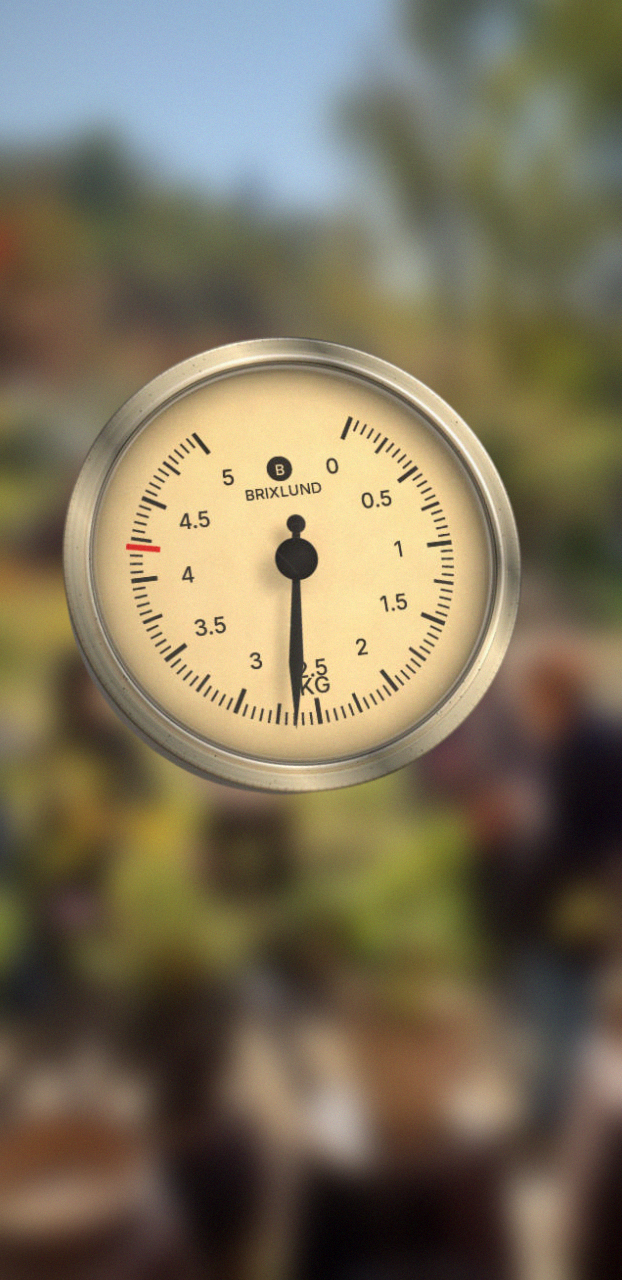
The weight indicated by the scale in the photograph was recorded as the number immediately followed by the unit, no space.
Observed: 2.65kg
